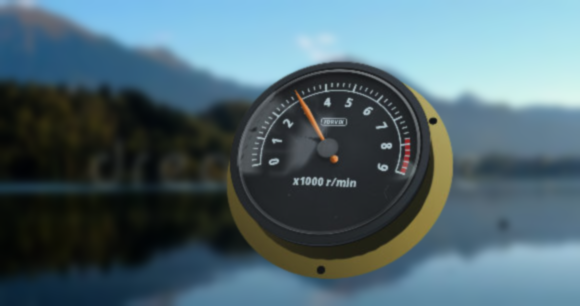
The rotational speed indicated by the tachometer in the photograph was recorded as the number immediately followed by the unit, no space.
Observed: 3000rpm
